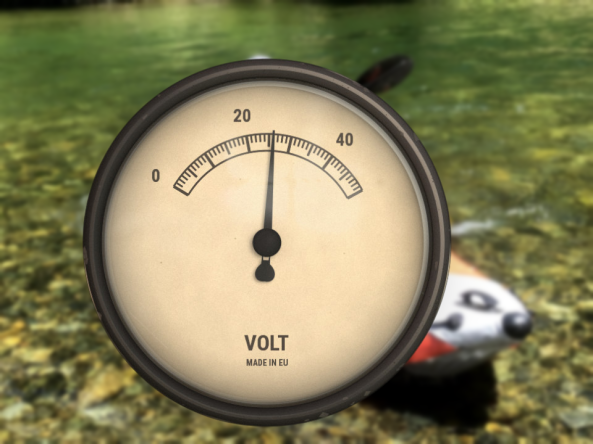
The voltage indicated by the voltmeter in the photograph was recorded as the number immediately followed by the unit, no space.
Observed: 26V
